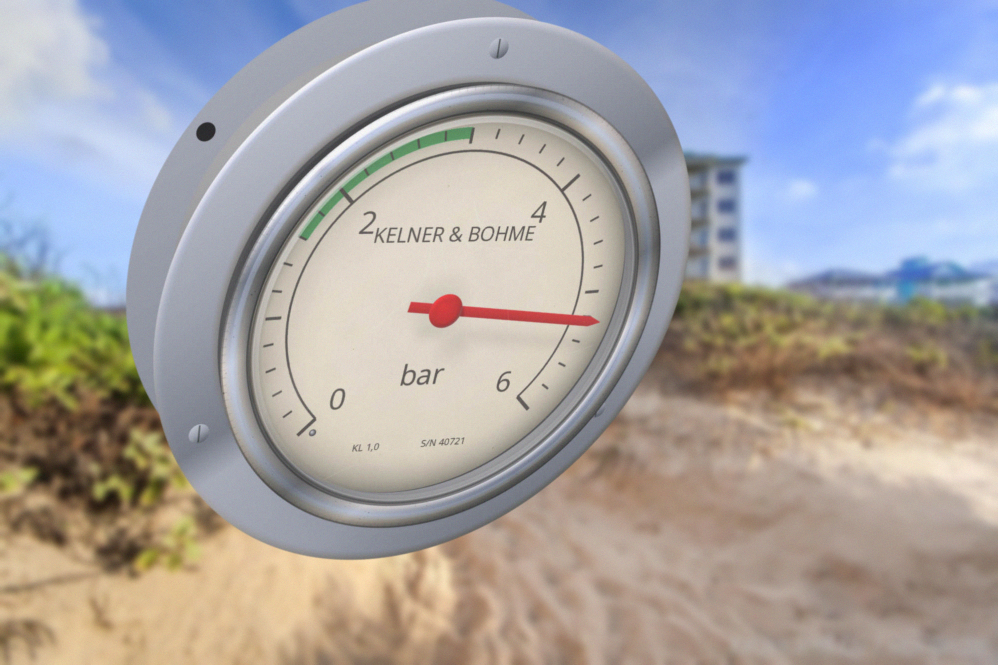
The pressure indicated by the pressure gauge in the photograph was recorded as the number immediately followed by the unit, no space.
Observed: 5.2bar
